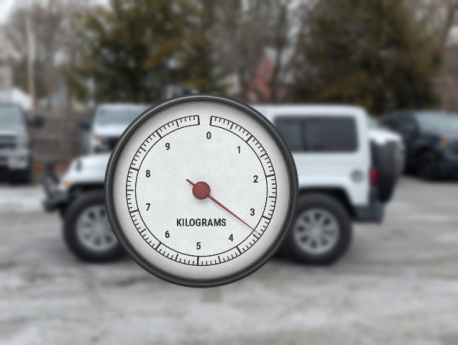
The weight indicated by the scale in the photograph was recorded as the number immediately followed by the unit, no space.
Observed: 3.4kg
